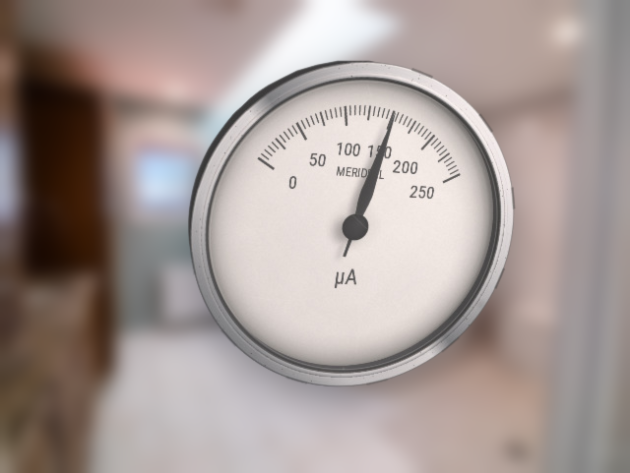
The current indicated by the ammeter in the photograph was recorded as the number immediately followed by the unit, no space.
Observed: 150µA
